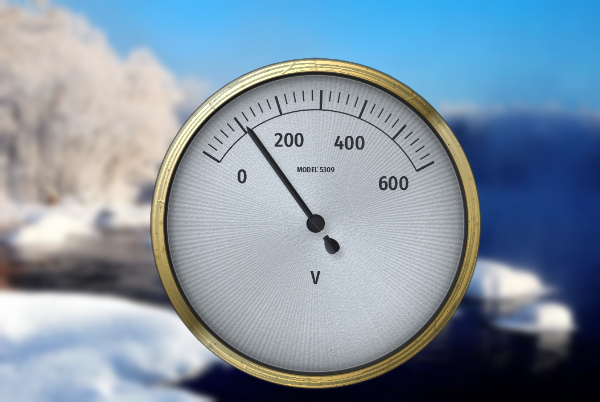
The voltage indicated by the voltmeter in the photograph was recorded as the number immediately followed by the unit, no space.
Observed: 110V
